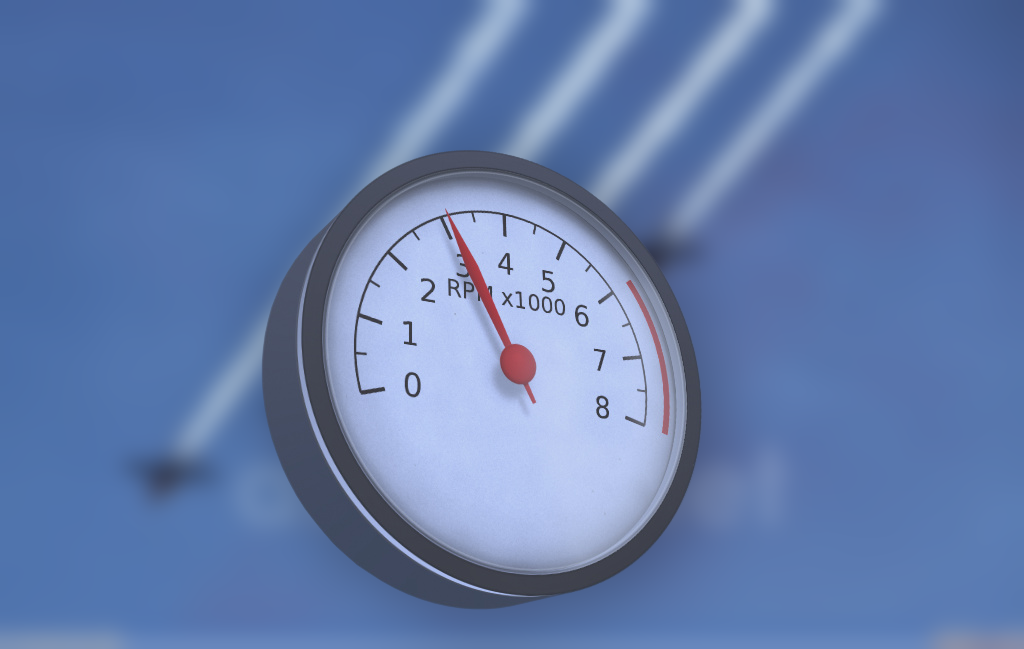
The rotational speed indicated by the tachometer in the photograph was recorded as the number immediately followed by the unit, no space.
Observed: 3000rpm
